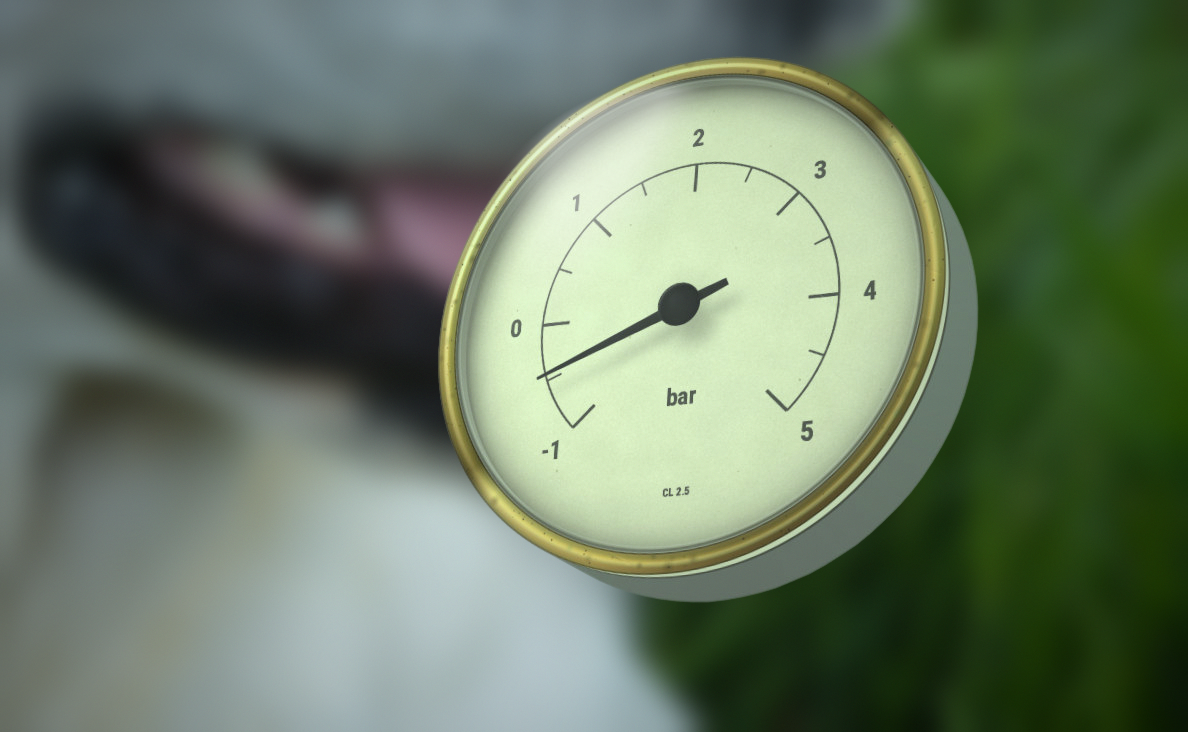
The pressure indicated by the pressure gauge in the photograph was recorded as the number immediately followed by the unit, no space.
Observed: -0.5bar
